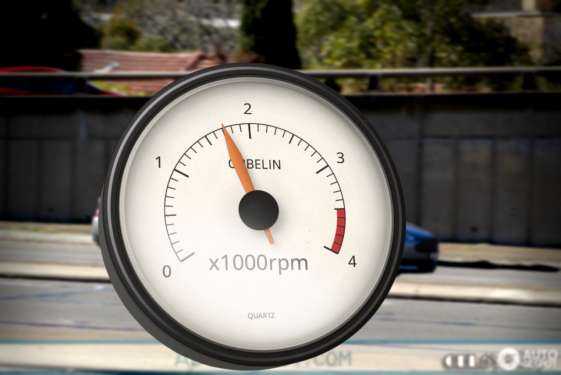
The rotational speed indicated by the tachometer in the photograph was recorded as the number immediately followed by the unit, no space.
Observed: 1700rpm
